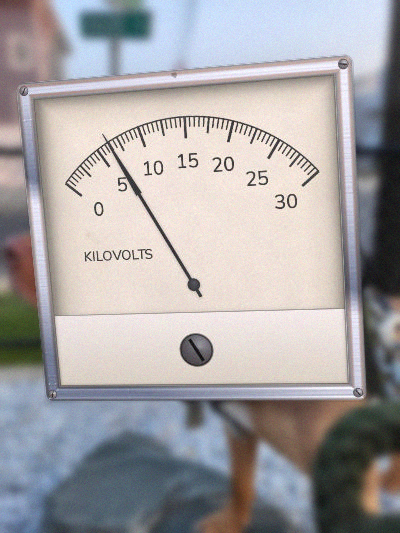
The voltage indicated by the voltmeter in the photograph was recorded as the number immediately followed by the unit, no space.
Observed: 6.5kV
